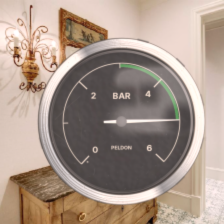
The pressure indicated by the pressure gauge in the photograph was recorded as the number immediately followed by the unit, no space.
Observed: 5bar
